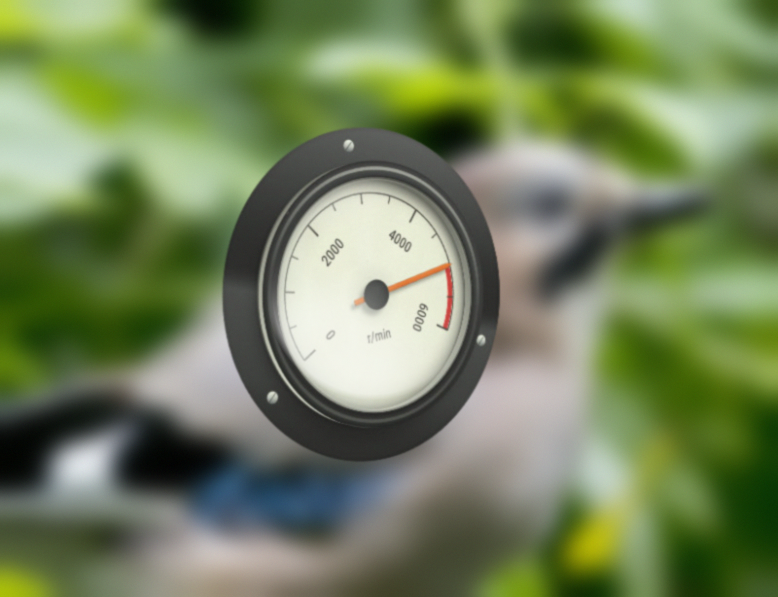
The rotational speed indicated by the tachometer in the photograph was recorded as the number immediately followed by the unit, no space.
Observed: 5000rpm
